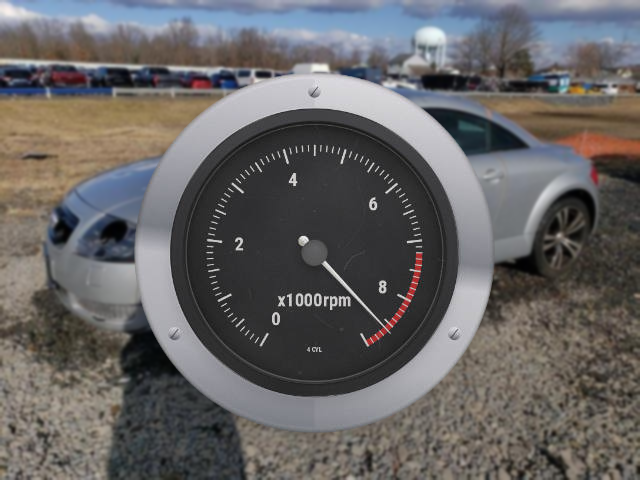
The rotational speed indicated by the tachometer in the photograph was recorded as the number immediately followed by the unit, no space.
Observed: 8600rpm
